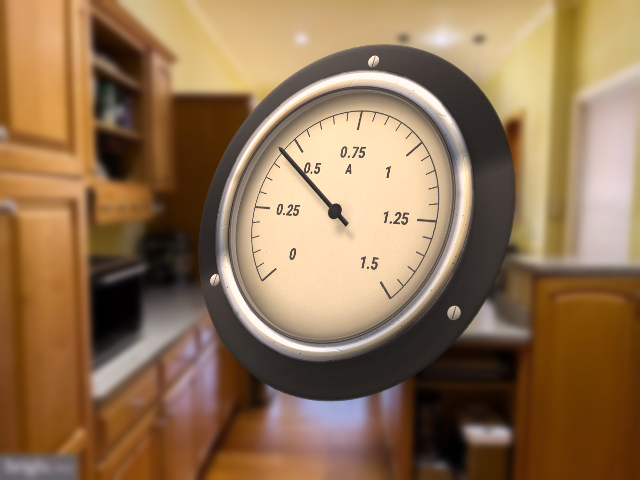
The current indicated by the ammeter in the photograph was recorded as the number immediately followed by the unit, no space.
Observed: 0.45A
